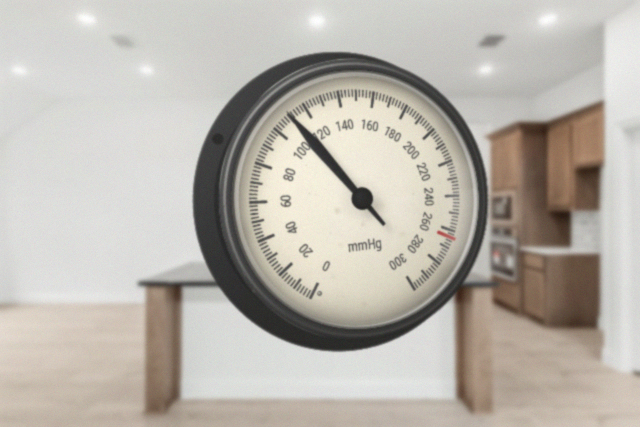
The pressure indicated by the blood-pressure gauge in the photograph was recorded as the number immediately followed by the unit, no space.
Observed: 110mmHg
